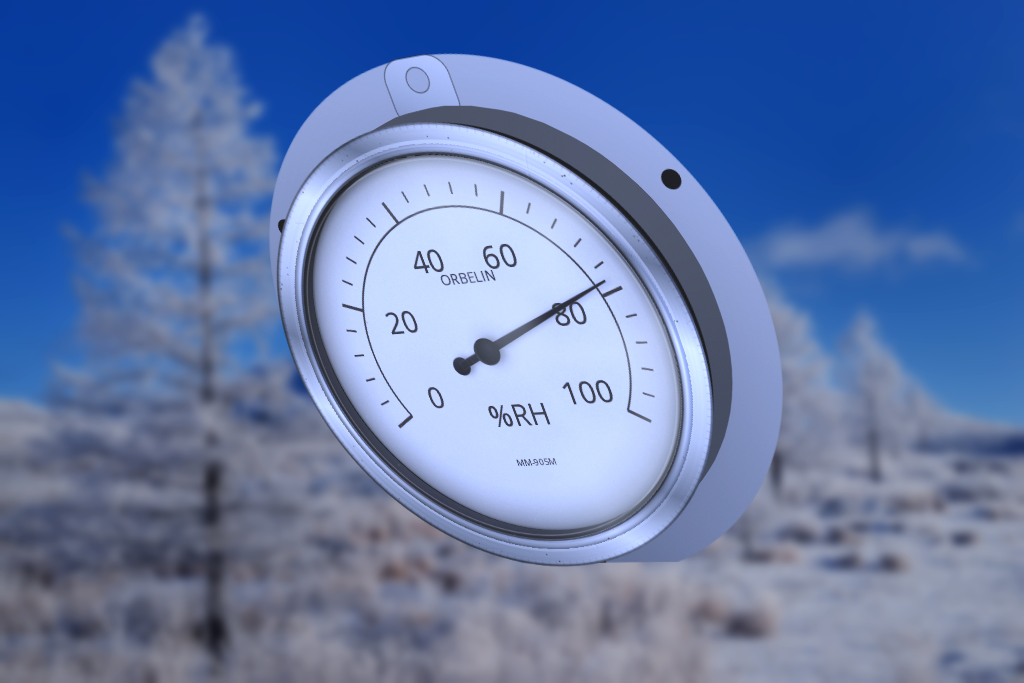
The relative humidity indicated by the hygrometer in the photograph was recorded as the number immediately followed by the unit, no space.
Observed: 78%
